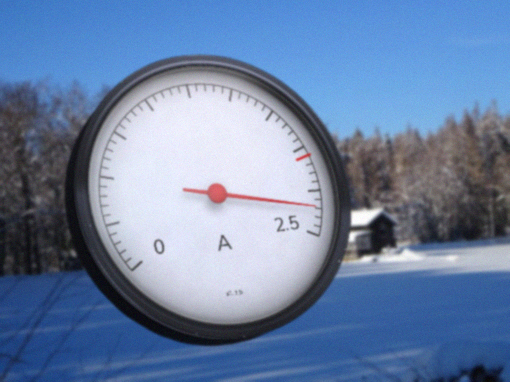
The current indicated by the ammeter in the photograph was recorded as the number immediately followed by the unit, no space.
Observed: 2.35A
